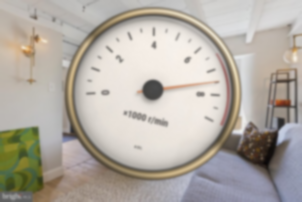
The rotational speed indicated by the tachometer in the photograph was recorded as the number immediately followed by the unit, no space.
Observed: 7500rpm
